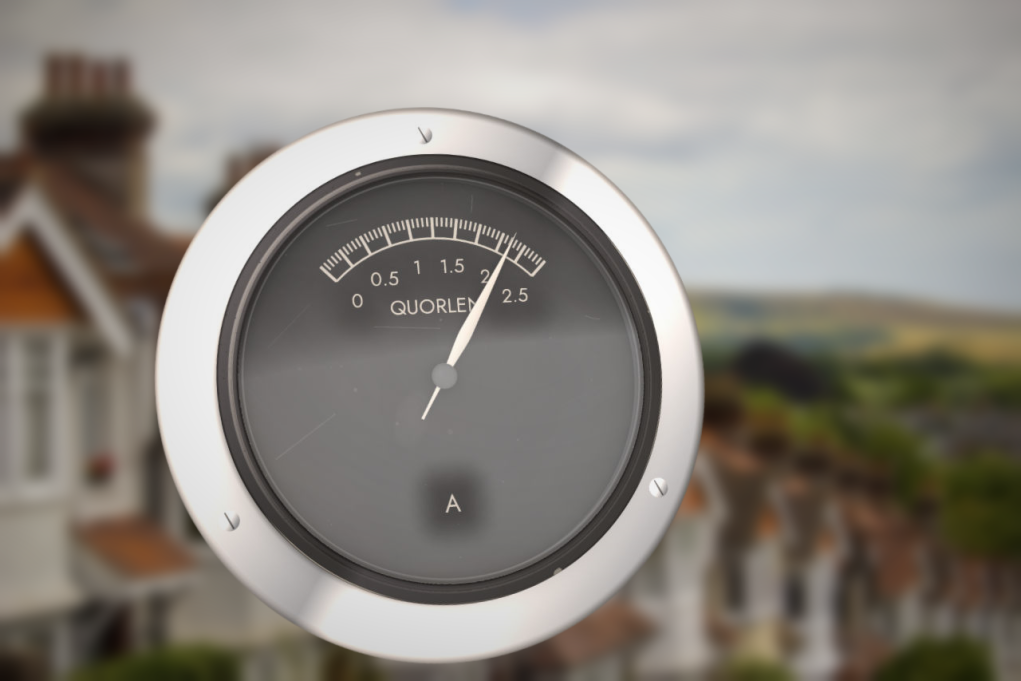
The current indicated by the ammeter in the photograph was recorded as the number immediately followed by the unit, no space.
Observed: 2.1A
